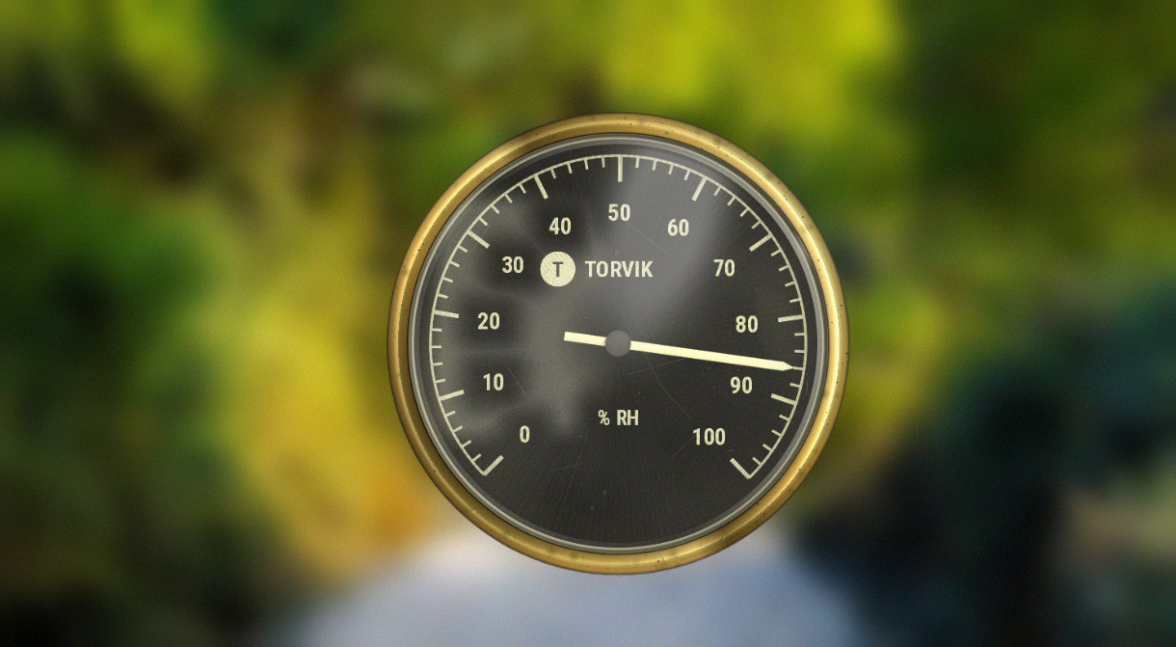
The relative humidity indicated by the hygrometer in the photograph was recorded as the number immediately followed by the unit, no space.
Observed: 86%
